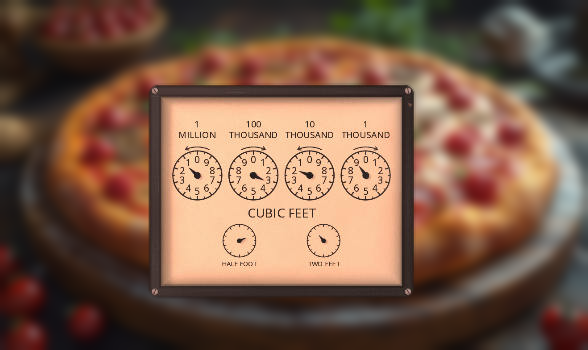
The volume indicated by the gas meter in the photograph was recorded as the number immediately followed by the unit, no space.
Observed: 131900ft³
